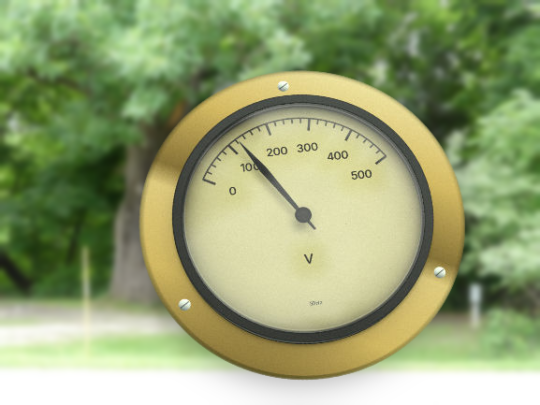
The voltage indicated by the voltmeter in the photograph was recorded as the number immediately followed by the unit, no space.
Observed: 120V
